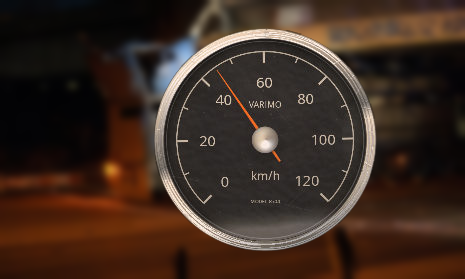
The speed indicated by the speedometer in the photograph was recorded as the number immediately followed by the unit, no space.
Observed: 45km/h
